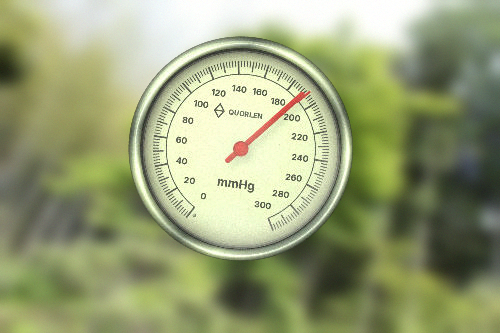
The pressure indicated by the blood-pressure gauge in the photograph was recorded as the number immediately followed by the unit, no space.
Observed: 190mmHg
